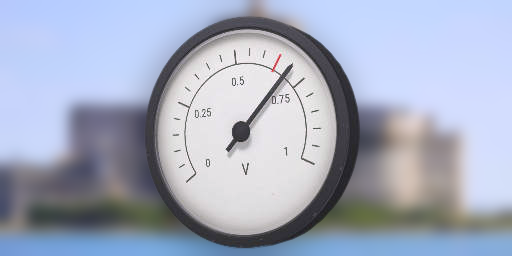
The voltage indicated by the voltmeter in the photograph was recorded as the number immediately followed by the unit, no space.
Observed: 0.7V
